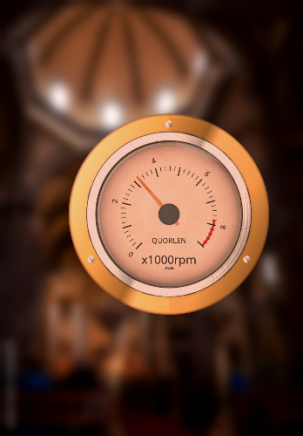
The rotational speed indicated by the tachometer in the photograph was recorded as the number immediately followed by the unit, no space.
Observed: 3200rpm
